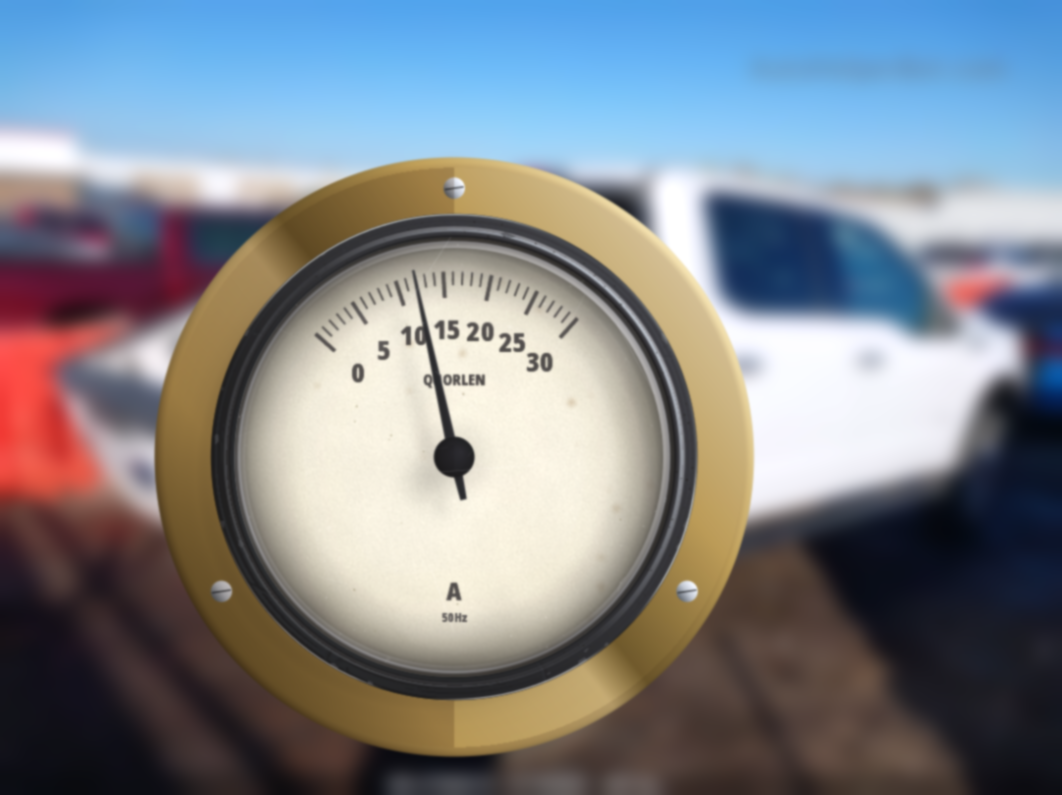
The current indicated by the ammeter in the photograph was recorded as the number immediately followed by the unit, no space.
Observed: 12A
